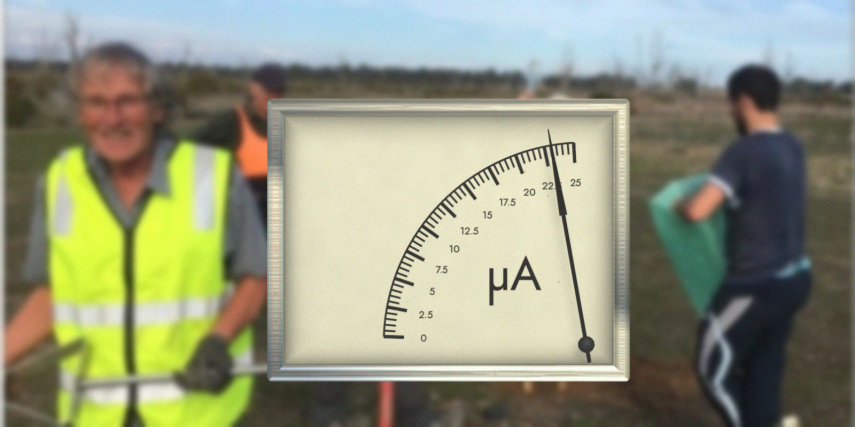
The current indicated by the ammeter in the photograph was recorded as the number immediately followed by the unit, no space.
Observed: 23µA
